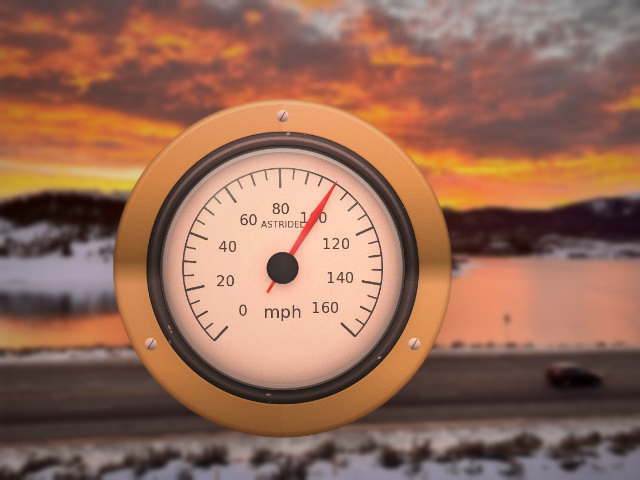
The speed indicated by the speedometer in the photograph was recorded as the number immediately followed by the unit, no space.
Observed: 100mph
